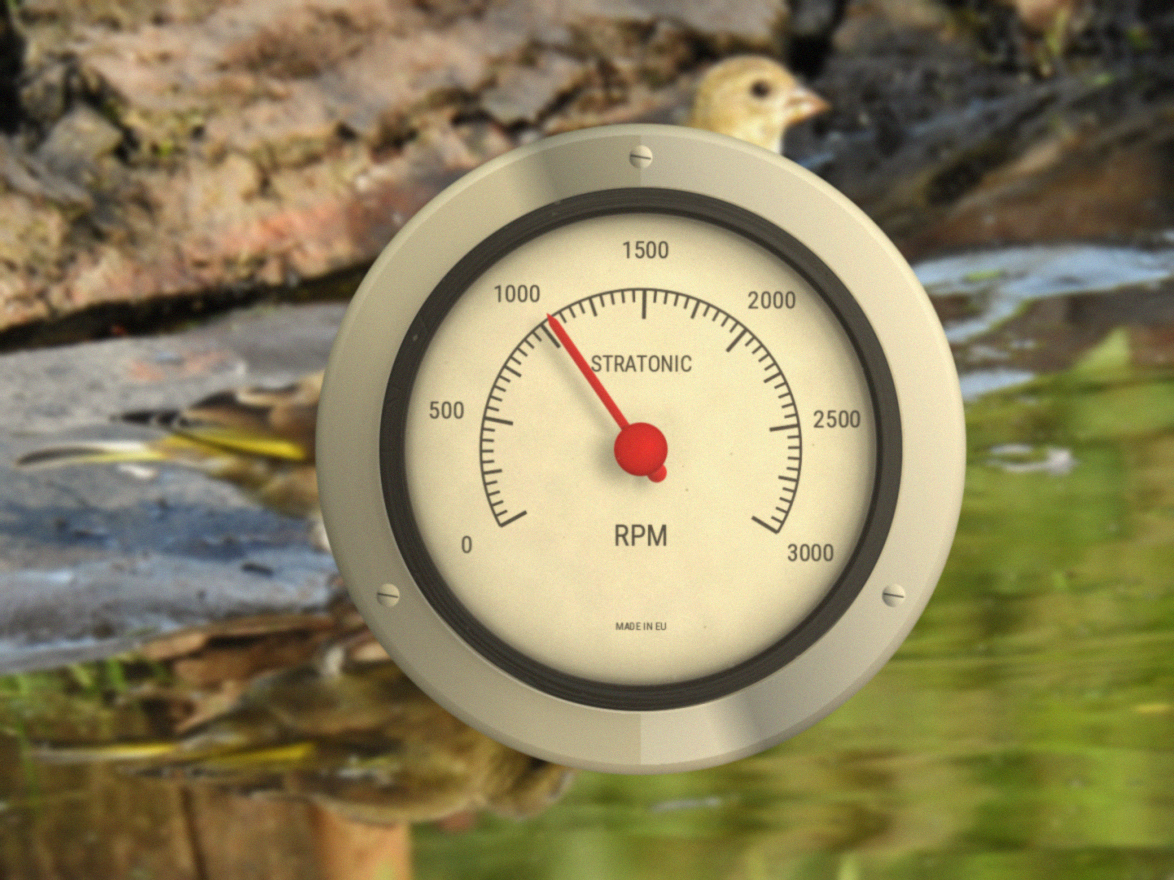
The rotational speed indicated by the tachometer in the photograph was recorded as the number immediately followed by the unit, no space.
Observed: 1050rpm
